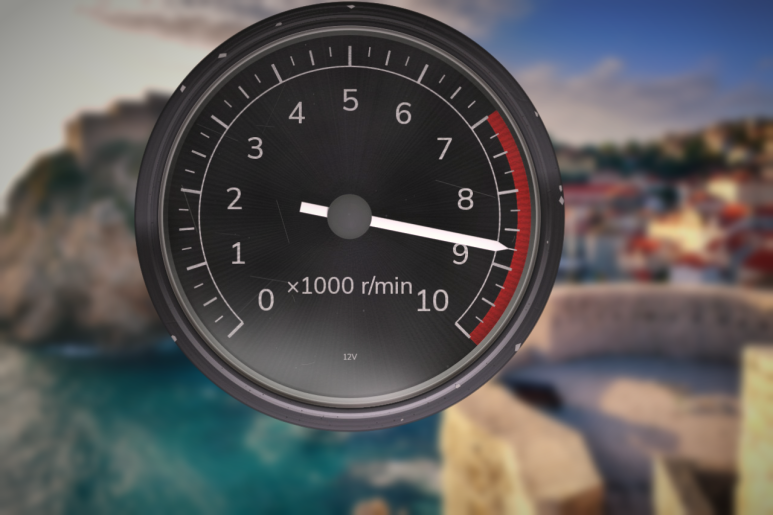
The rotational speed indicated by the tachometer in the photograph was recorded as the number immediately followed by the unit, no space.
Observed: 8750rpm
